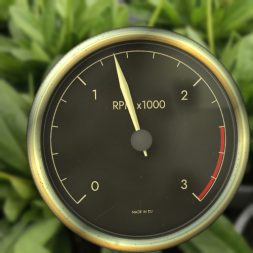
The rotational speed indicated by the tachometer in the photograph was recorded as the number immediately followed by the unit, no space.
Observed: 1300rpm
